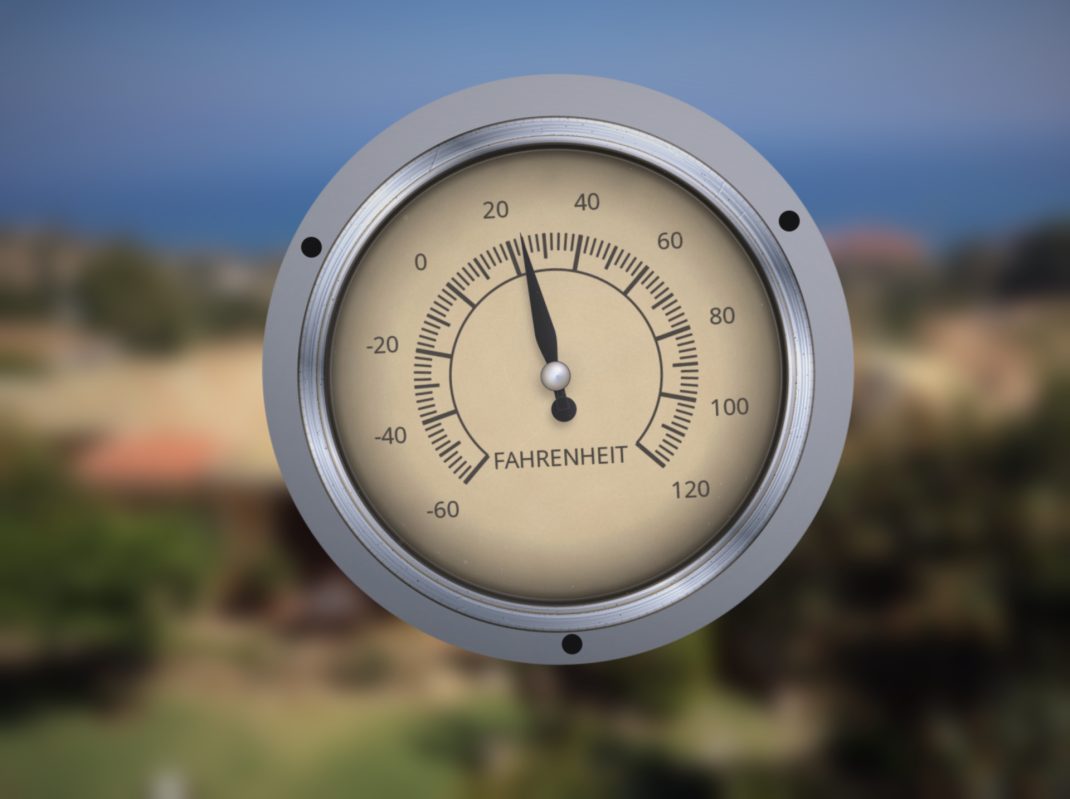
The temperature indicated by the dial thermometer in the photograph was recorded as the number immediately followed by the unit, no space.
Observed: 24°F
